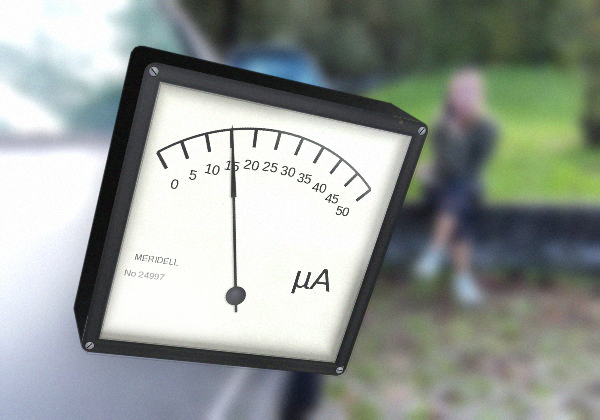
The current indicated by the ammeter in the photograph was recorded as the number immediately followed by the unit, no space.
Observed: 15µA
